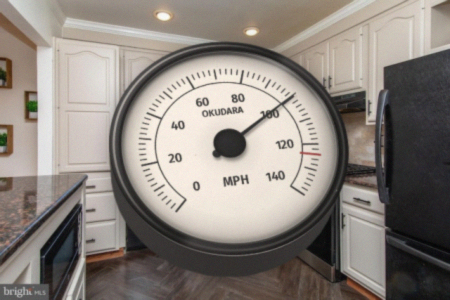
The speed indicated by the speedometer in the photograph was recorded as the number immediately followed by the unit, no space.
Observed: 100mph
